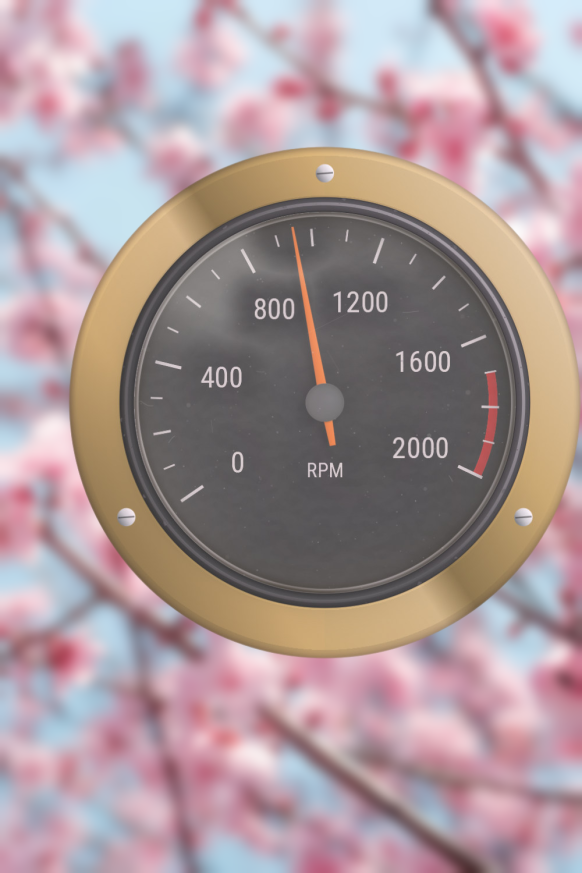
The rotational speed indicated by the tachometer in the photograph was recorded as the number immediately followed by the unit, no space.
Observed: 950rpm
